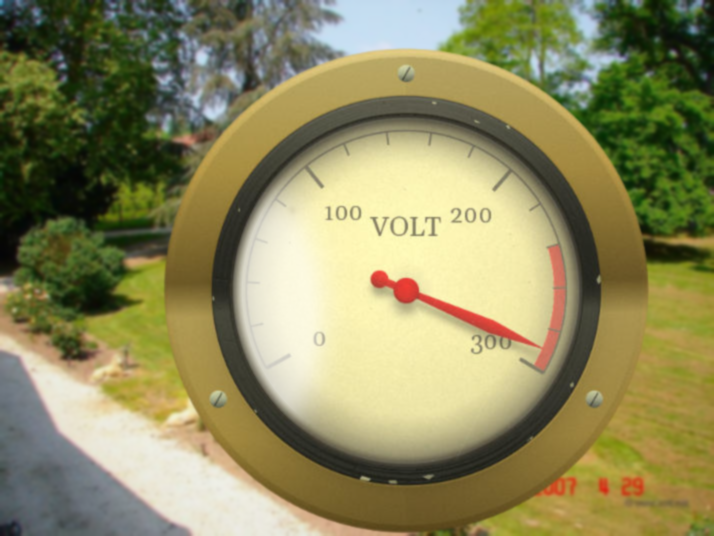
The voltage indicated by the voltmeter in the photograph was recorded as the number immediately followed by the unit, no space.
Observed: 290V
